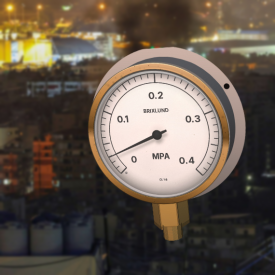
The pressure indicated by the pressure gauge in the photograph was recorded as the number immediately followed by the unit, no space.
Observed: 0.03MPa
